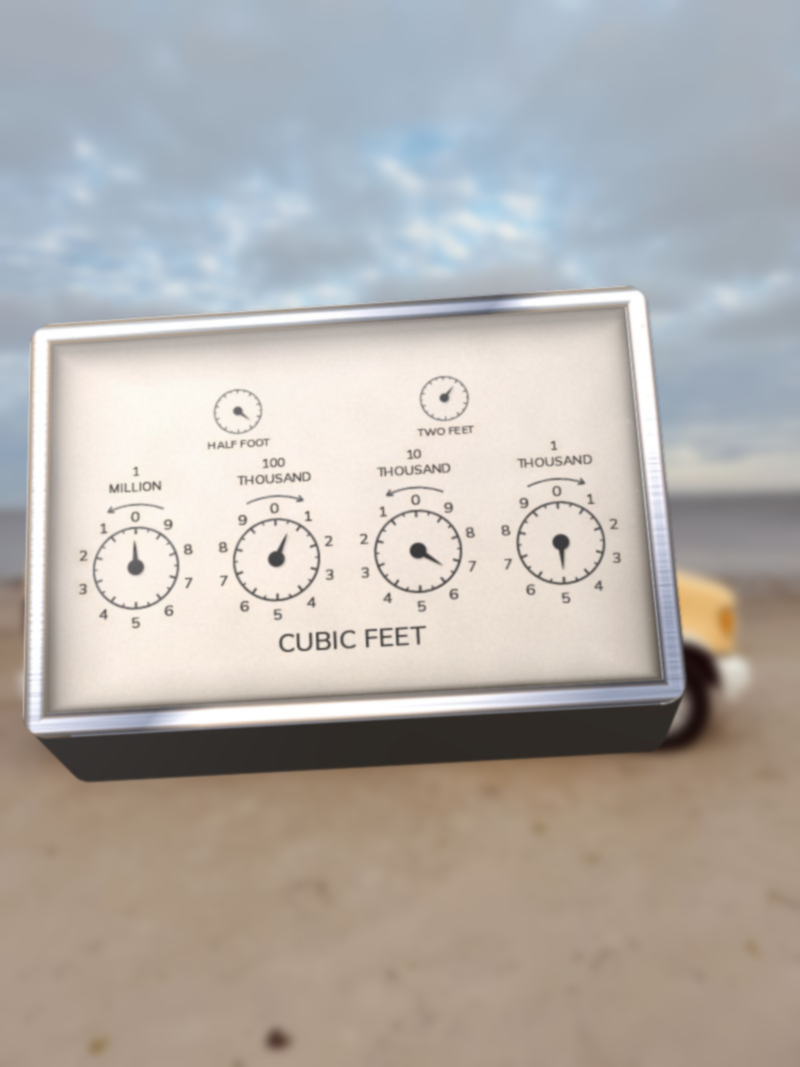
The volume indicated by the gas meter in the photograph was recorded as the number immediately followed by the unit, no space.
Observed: 6500ft³
